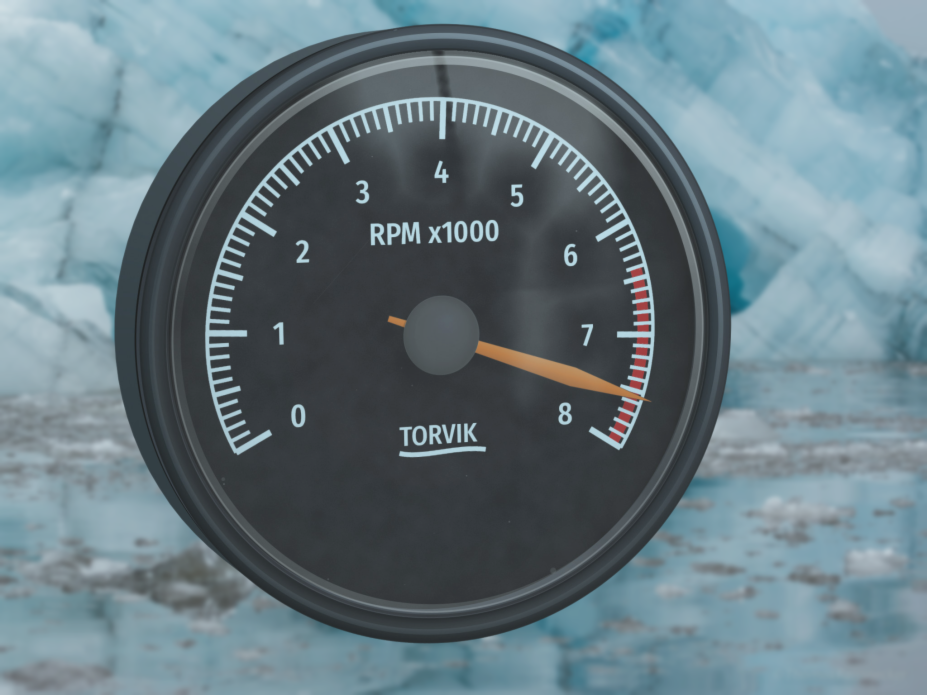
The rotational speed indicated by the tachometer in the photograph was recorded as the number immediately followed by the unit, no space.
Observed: 7550rpm
